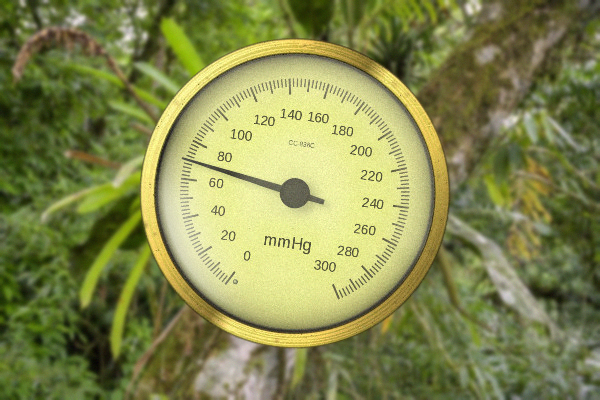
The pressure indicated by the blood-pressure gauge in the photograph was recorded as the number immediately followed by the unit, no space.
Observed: 70mmHg
